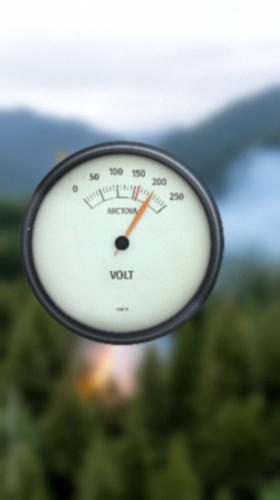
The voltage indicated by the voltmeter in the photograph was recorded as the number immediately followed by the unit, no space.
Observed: 200V
